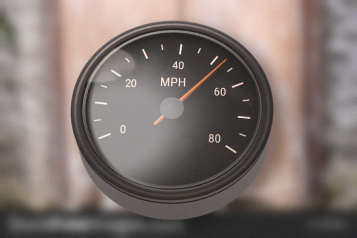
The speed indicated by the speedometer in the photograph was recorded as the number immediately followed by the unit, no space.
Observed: 52.5mph
